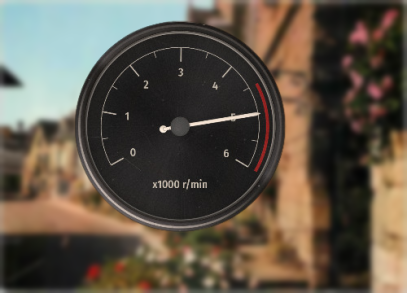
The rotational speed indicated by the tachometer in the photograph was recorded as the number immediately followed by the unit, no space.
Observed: 5000rpm
